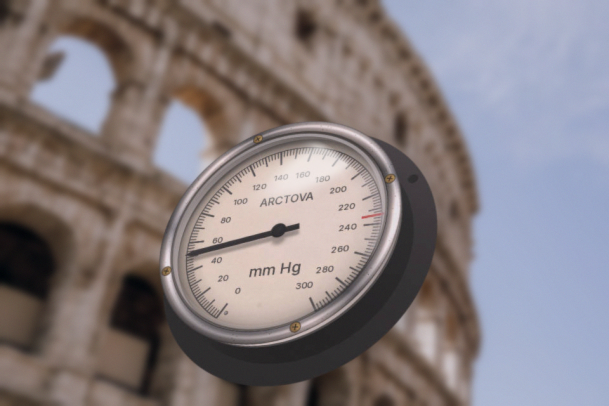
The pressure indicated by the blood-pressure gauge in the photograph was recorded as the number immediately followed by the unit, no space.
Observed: 50mmHg
